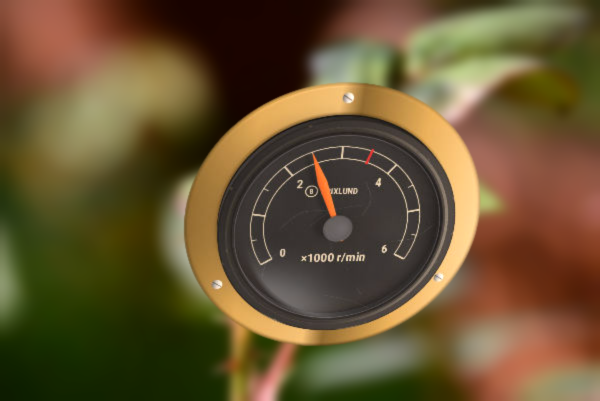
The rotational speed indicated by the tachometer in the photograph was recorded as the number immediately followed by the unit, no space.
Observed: 2500rpm
